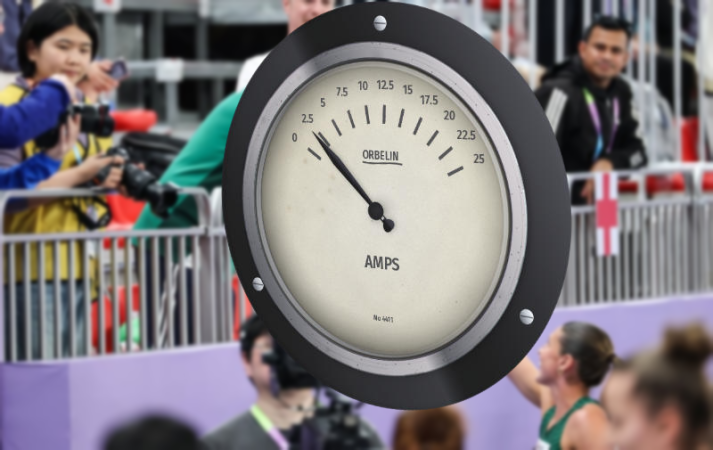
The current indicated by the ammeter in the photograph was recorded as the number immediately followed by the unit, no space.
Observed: 2.5A
